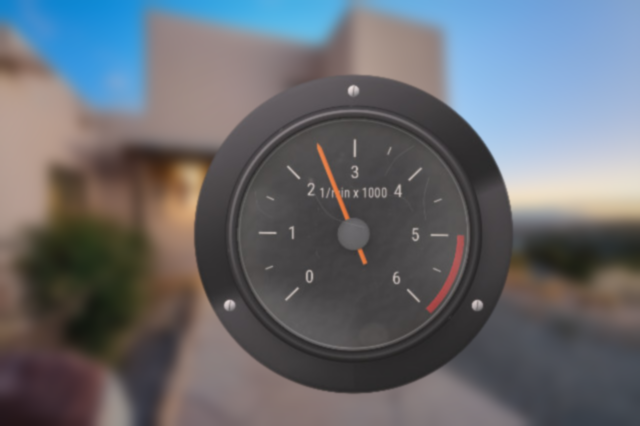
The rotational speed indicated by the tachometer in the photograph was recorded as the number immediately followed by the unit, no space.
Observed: 2500rpm
